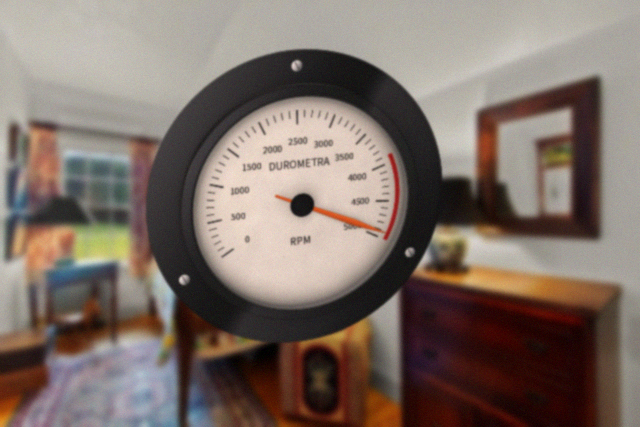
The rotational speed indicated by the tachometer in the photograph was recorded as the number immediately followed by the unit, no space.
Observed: 4900rpm
